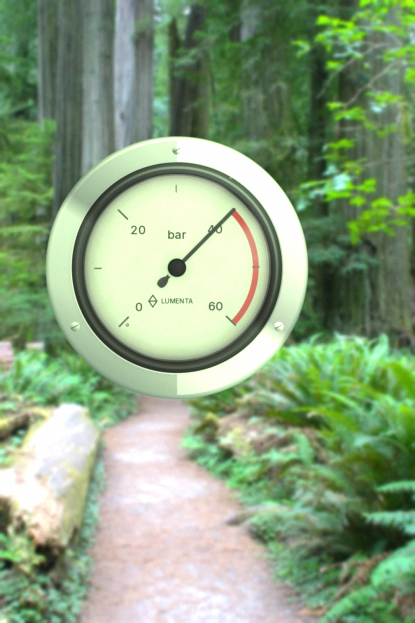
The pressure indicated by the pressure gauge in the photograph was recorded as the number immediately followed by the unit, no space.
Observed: 40bar
